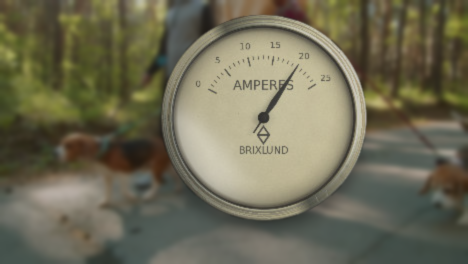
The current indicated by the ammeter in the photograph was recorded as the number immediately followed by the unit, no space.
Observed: 20A
